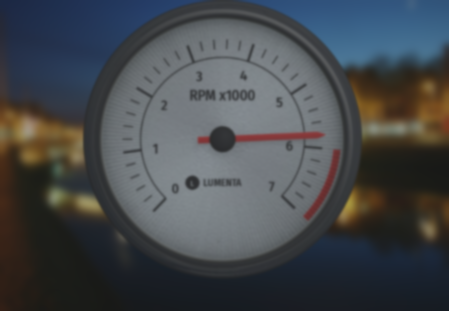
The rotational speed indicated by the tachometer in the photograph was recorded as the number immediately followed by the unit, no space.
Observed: 5800rpm
